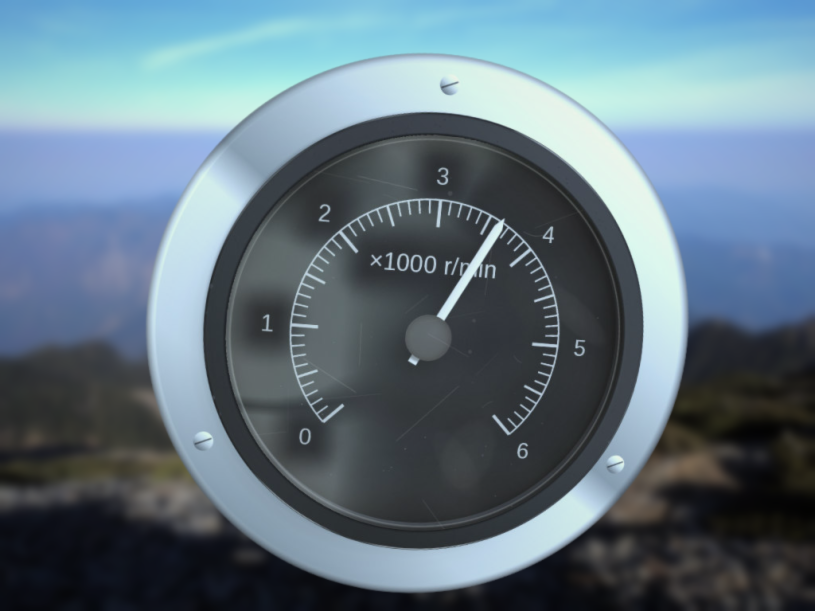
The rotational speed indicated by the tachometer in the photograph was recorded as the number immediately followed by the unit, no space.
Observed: 3600rpm
